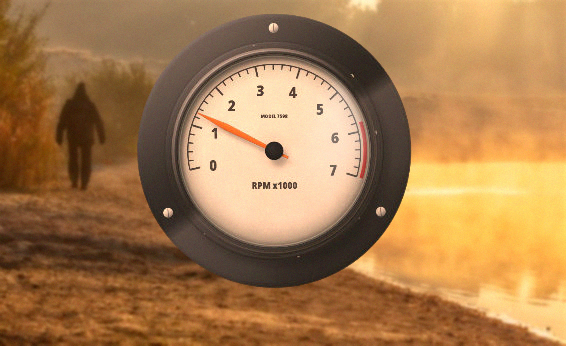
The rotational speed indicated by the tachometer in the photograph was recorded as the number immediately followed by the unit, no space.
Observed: 1300rpm
